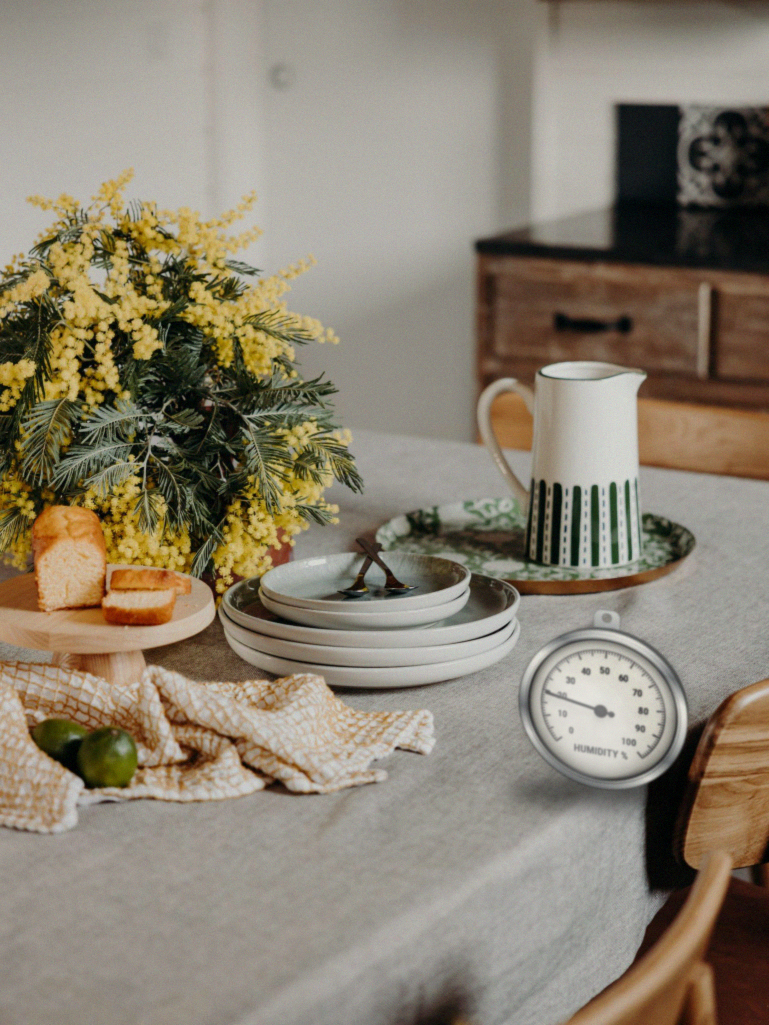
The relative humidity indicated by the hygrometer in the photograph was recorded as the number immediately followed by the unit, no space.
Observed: 20%
